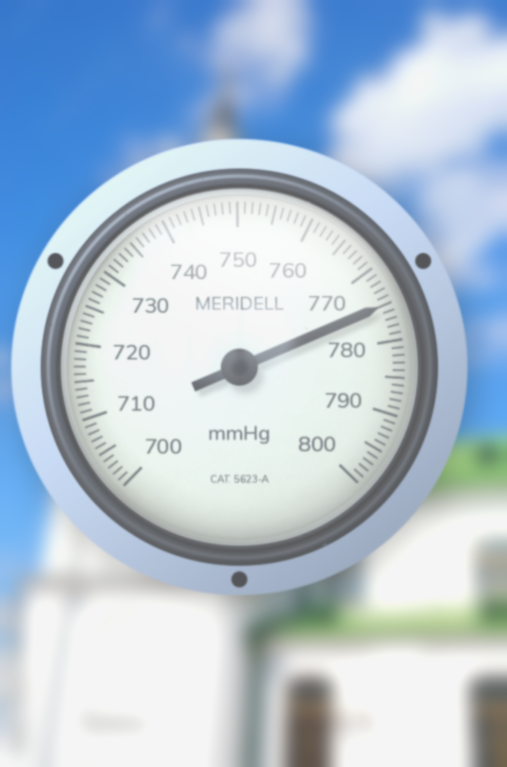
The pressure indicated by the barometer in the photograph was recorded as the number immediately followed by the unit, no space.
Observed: 775mmHg
